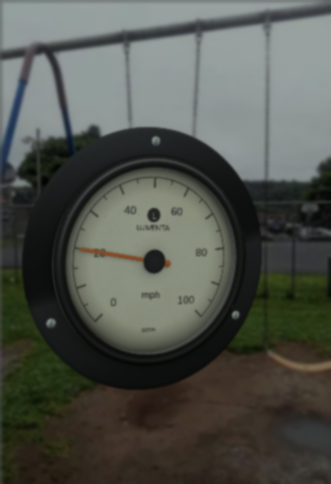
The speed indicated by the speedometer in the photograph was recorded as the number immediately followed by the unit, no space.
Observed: 20mph
